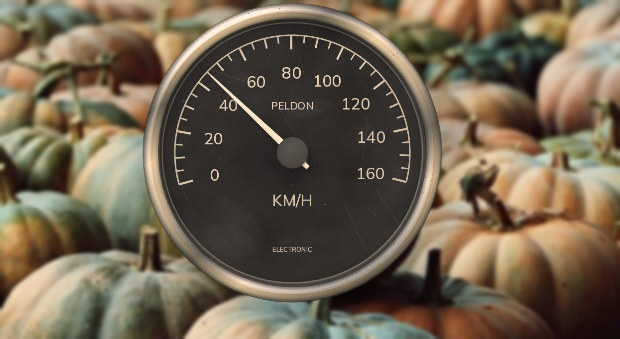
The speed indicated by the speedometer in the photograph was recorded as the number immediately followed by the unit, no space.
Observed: 45km/h
